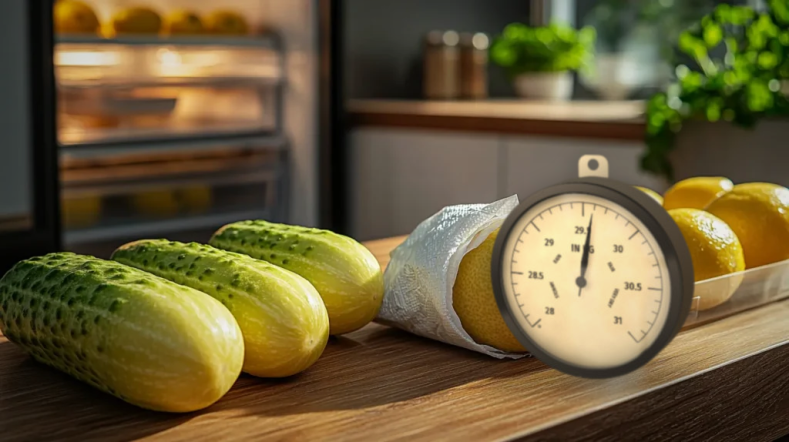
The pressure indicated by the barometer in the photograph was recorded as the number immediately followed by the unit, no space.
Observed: 29.6inHg
